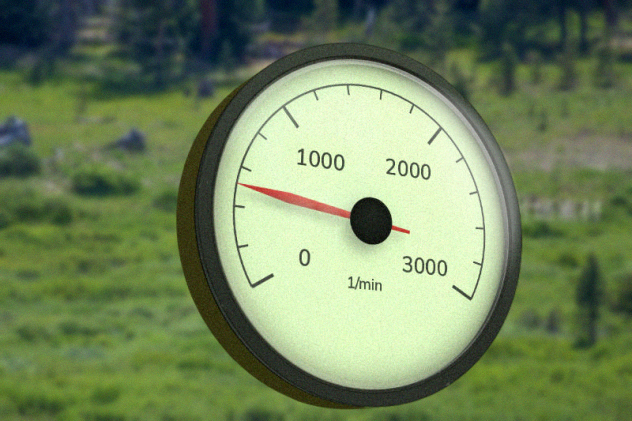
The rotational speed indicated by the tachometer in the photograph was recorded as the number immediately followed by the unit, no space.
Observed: 500rpm
